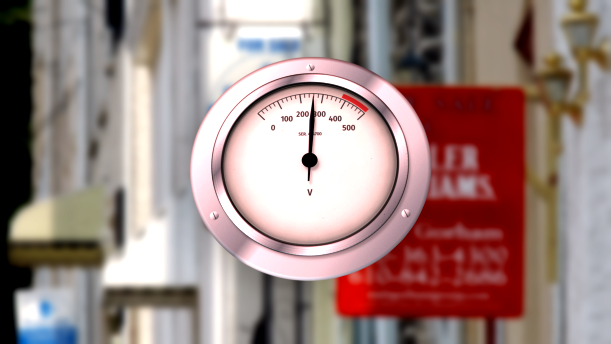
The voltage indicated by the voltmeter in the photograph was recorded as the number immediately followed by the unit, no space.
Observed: 260V
